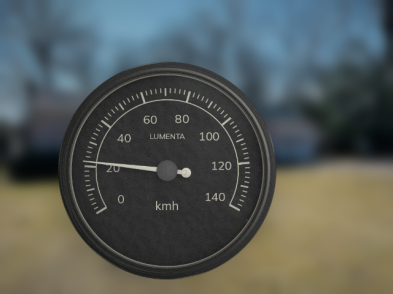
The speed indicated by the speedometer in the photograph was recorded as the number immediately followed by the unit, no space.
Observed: 22km/h
